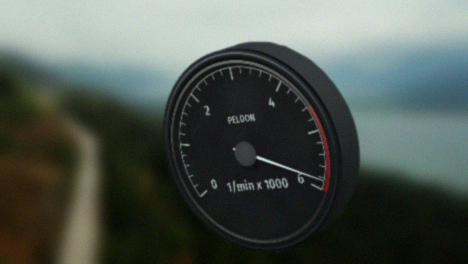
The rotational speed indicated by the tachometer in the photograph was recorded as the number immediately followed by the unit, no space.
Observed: 5800rpm
